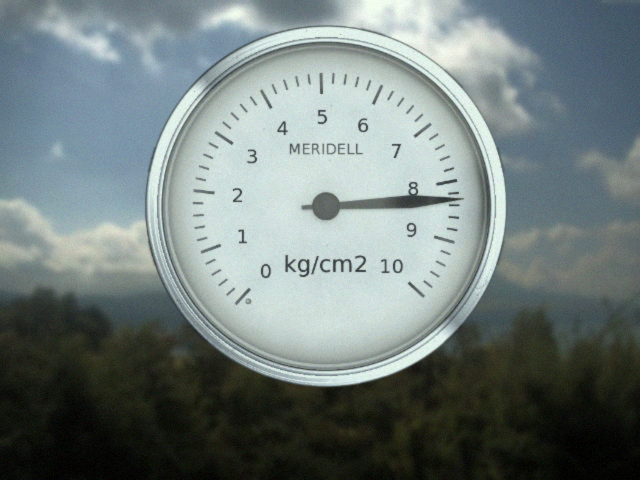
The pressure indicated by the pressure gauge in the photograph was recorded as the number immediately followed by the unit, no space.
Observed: 8.3kg/cm²
